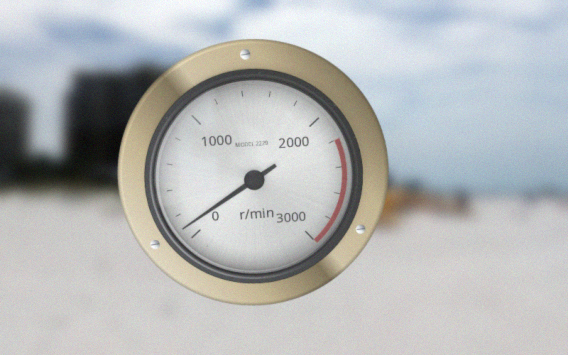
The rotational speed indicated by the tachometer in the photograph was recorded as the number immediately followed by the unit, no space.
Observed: 100rpm
